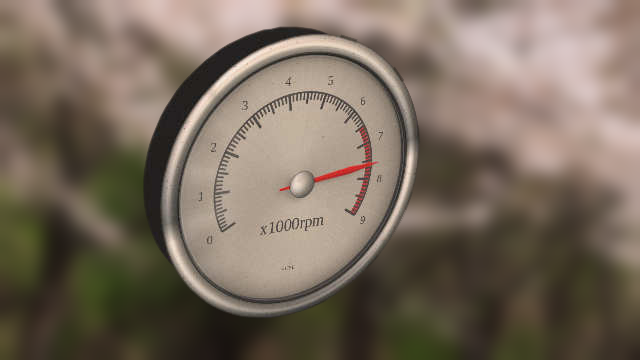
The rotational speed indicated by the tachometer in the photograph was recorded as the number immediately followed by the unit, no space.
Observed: 7500rpm
